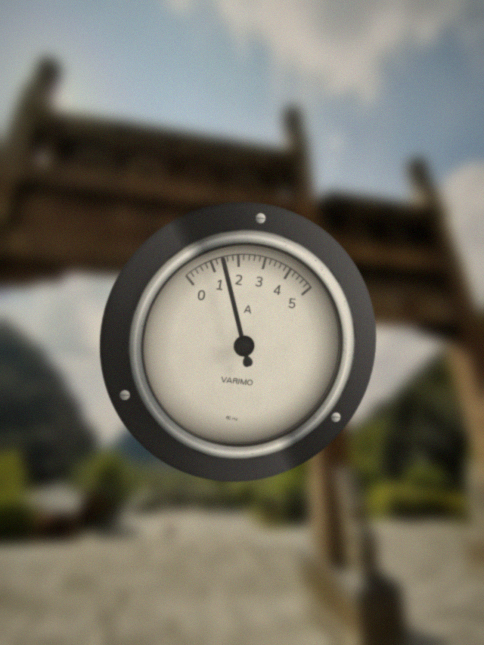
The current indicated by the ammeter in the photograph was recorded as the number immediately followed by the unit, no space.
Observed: 1.4A
